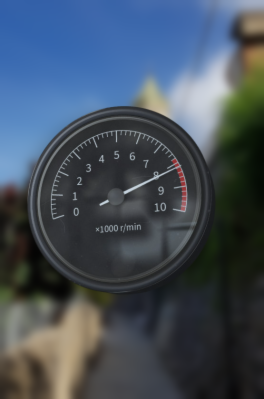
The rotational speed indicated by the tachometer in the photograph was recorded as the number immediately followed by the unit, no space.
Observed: 8200rpm
